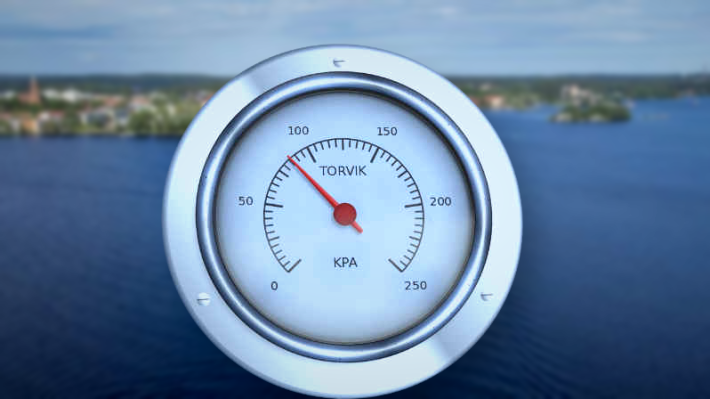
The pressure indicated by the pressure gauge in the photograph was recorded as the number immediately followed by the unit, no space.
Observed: 85kPa
